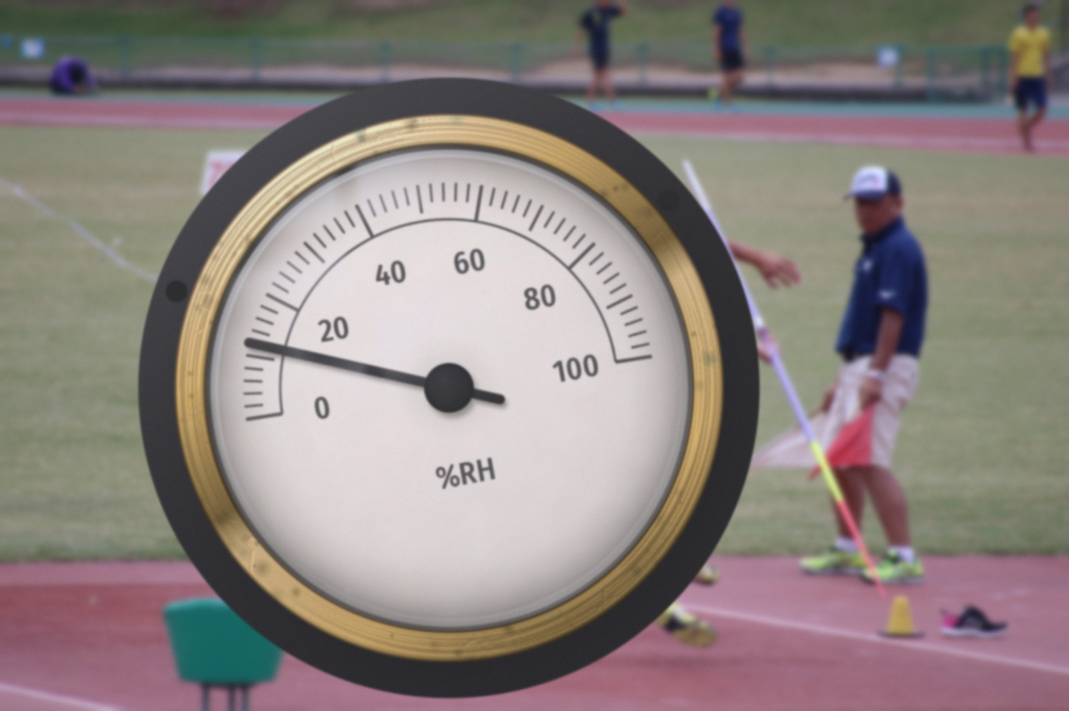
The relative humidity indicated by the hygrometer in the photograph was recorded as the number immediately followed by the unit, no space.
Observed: 12%
